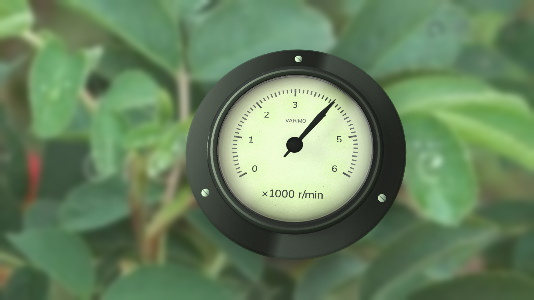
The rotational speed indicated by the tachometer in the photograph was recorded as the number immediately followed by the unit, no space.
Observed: 4000rpm
